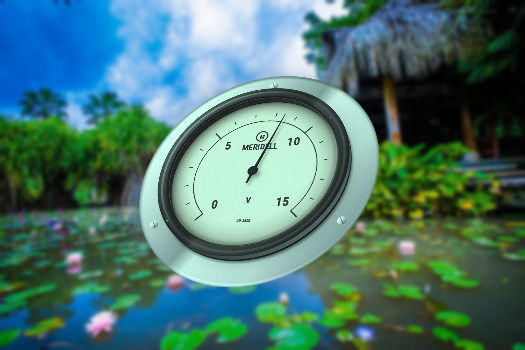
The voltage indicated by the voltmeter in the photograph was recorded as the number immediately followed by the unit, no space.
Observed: 8.5V
